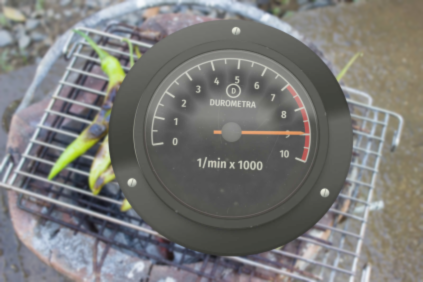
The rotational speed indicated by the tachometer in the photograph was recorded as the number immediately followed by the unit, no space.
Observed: 9000rpm
